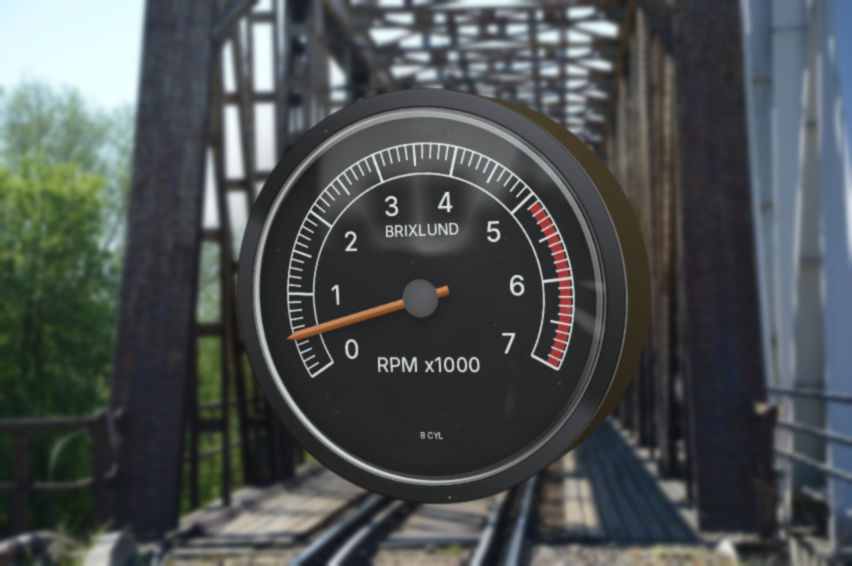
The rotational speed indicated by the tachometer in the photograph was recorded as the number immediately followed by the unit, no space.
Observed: 500rpm
